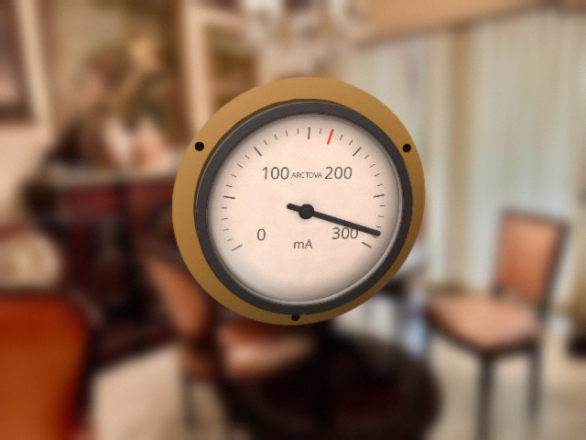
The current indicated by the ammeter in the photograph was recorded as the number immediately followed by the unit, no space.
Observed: 285mA
